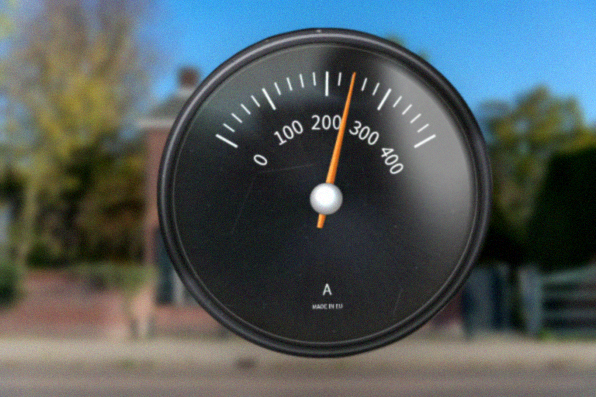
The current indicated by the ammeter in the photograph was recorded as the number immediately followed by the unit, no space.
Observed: 240A
